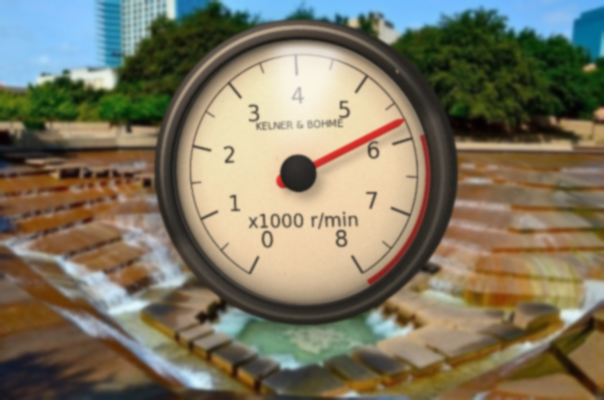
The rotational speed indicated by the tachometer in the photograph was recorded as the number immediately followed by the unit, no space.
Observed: 5750rpm
